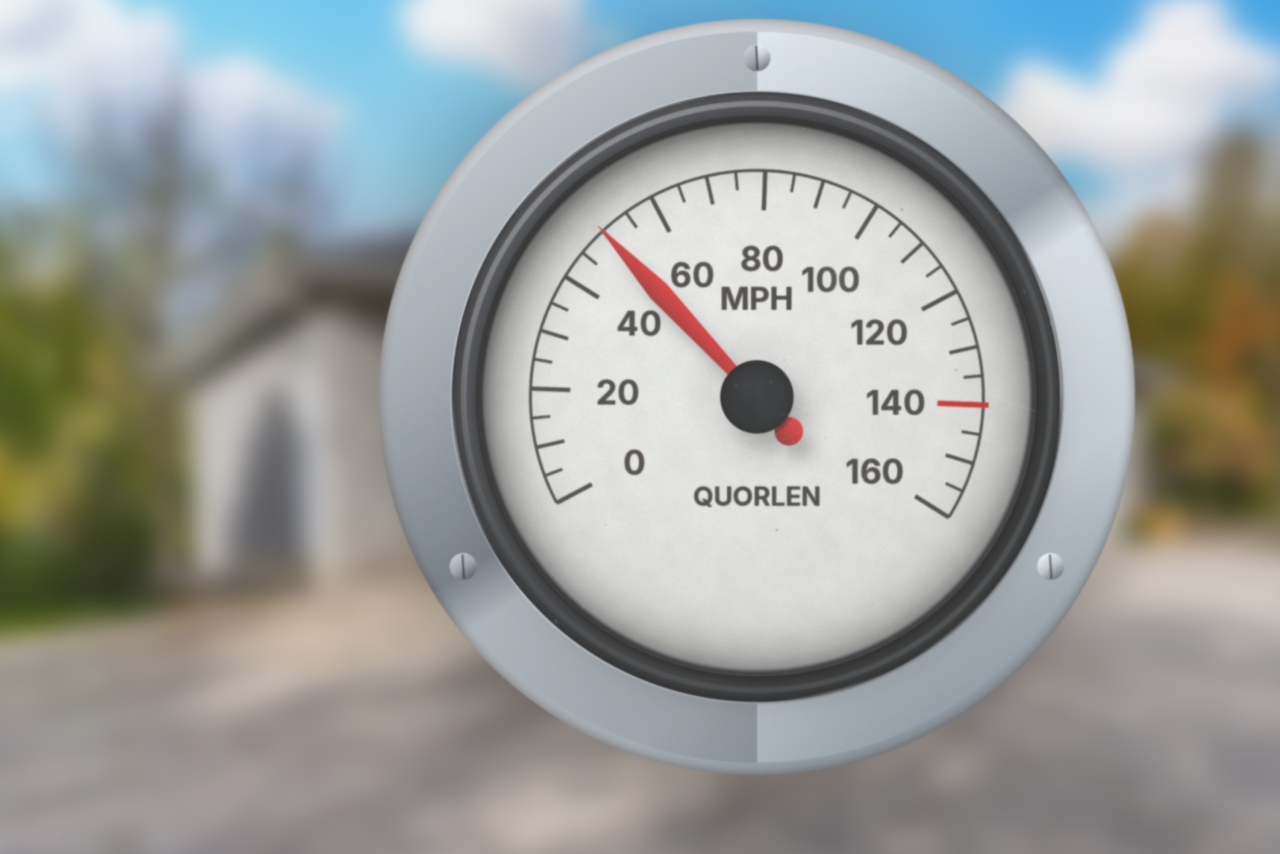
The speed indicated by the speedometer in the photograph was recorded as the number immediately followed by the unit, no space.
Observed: 50mph
